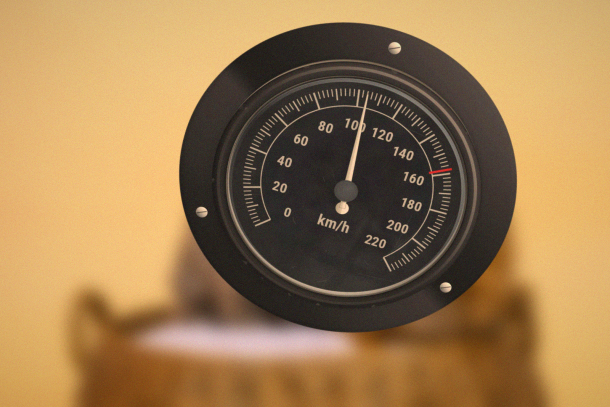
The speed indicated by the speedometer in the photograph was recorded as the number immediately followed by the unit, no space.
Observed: 104km/h
